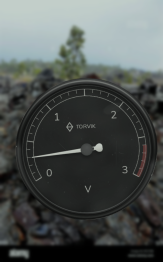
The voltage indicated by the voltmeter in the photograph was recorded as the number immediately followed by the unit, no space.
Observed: 0.3V
